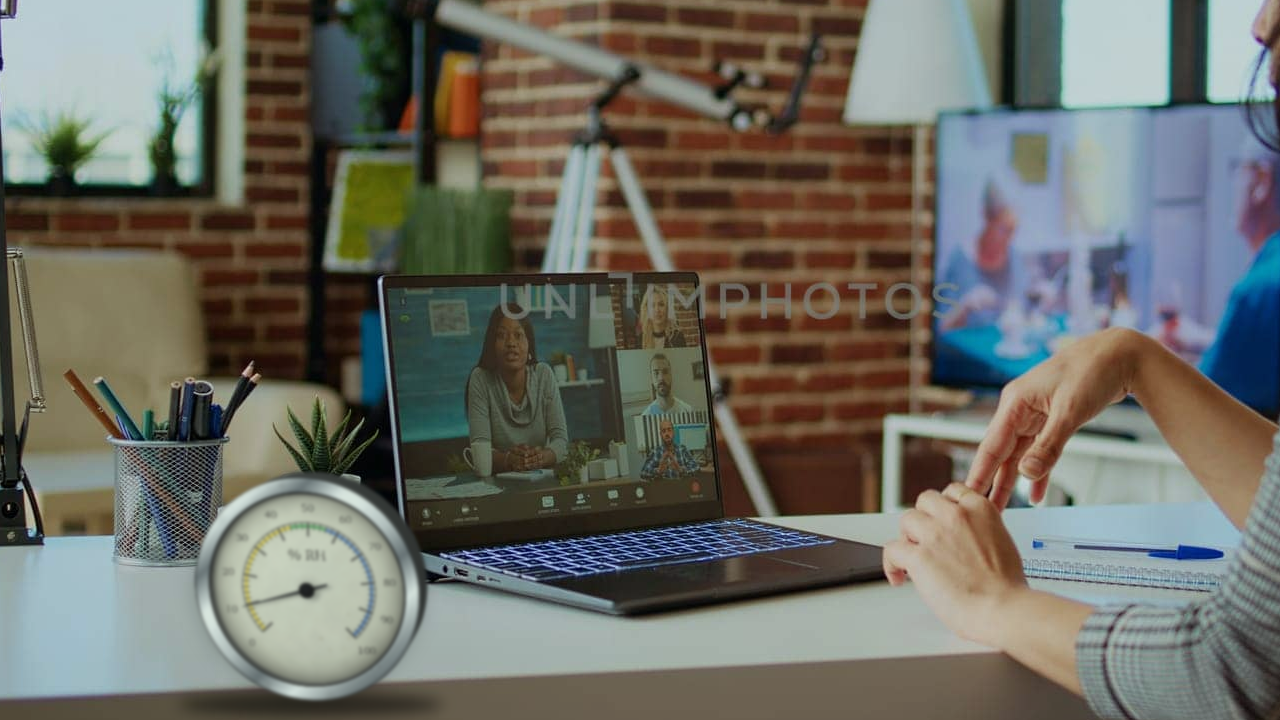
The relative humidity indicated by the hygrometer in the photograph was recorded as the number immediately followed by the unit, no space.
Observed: 10%
